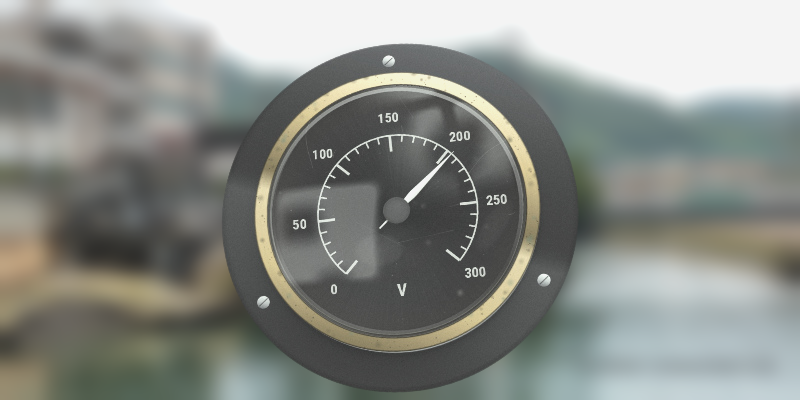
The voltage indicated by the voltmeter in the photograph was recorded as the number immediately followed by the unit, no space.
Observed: 205V
